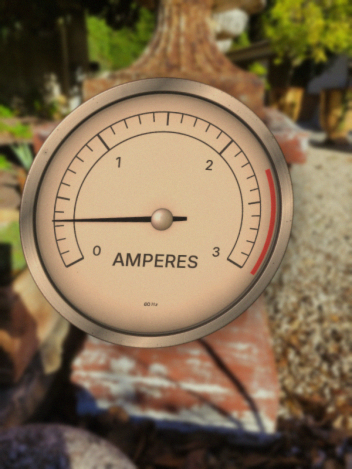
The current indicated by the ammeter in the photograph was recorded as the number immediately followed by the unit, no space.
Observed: 0.35A
